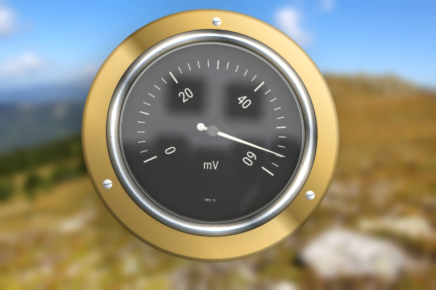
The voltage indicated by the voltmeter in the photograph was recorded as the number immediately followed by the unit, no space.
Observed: 56mV
